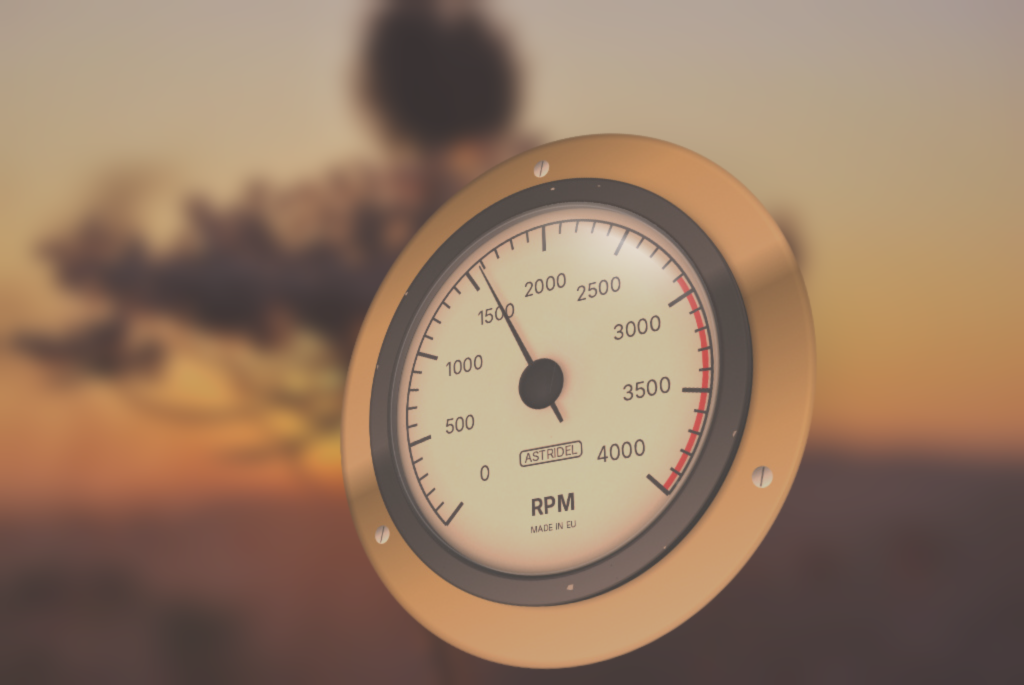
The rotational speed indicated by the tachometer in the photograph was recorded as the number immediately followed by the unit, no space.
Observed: 1600rpm
